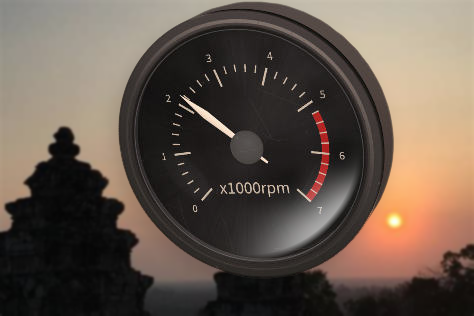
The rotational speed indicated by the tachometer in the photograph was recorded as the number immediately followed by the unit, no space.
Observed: 2200rpm
